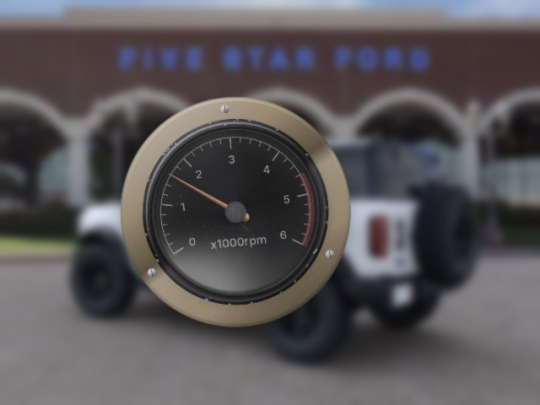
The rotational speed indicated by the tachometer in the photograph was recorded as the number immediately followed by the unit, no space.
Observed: 1600rpm
